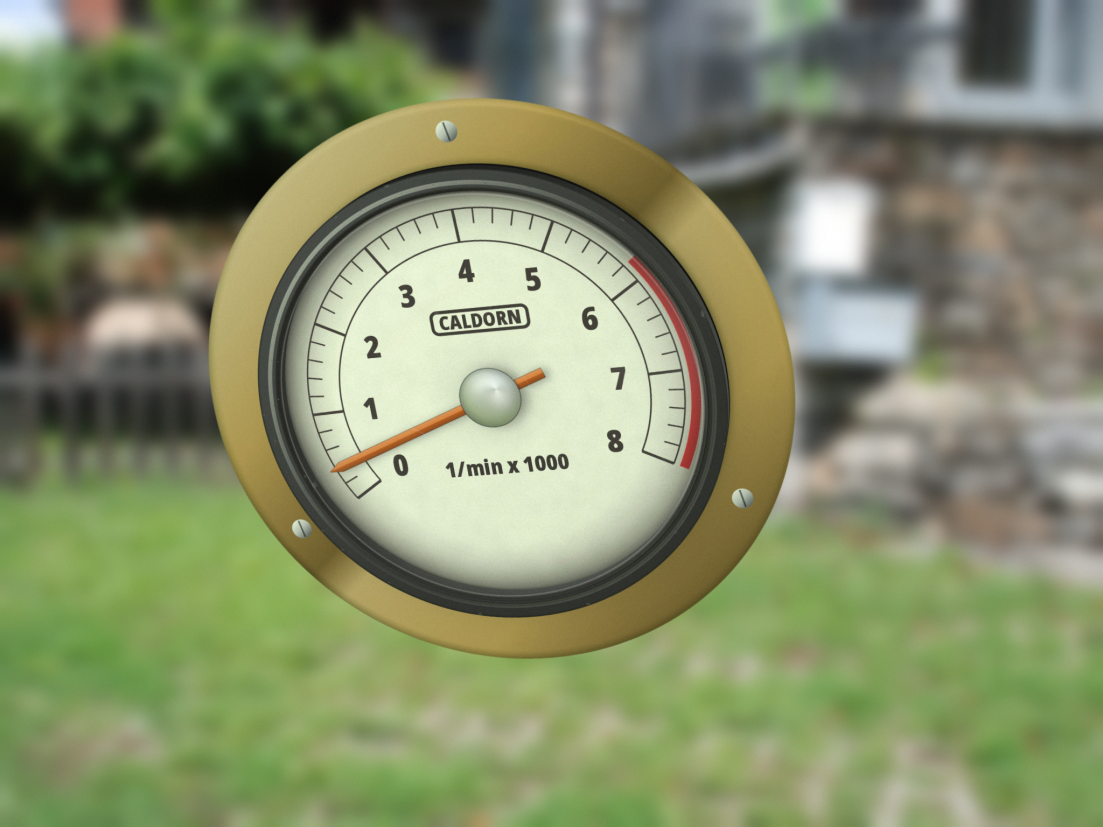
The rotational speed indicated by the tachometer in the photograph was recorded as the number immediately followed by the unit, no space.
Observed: 400rpm
